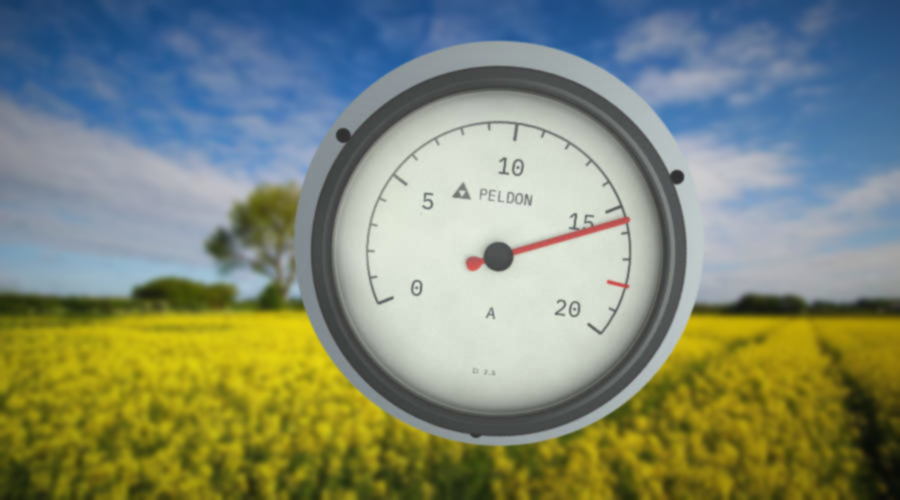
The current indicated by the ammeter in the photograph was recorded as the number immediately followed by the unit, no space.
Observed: 15.5A
